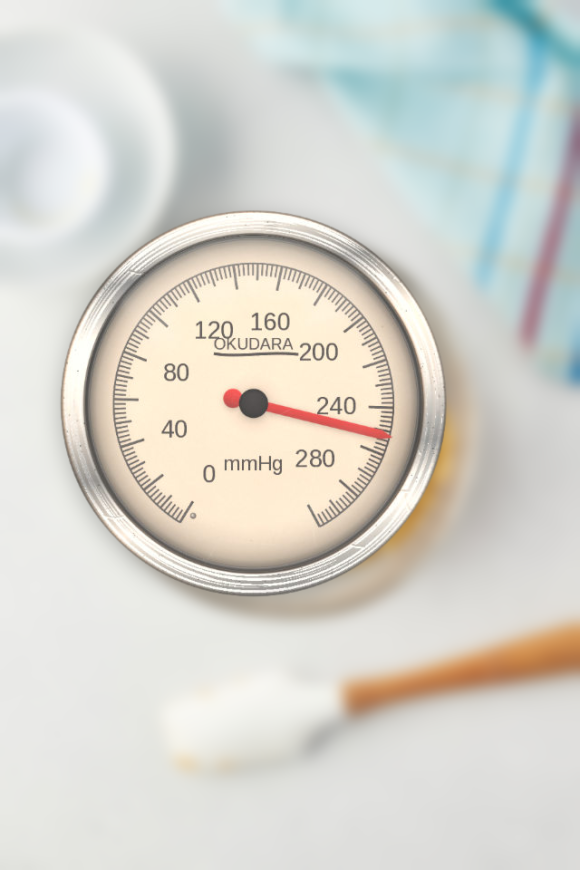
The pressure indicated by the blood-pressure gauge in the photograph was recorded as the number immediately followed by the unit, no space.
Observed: 252mmHg
